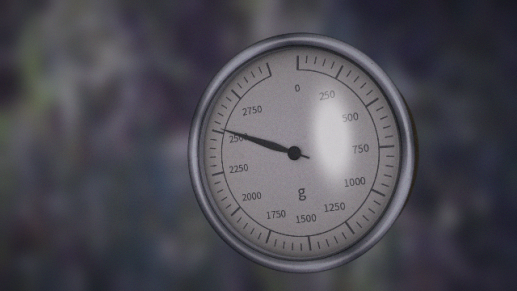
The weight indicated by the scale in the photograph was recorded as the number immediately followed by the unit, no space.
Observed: 2525g
